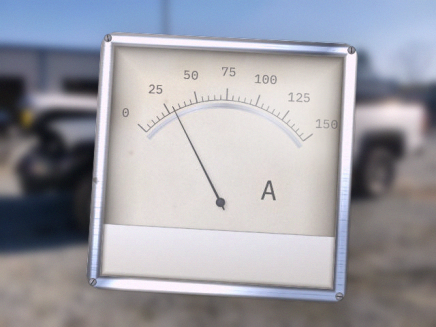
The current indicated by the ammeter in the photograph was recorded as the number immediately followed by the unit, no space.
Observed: 30A
